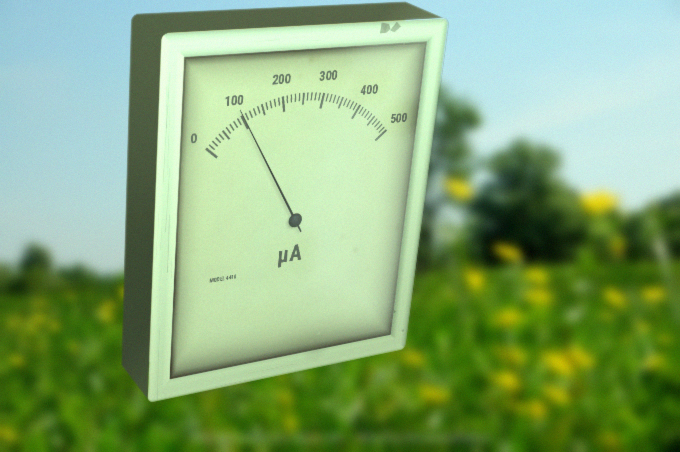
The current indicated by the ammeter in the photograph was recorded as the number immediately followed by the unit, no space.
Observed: 100µA
